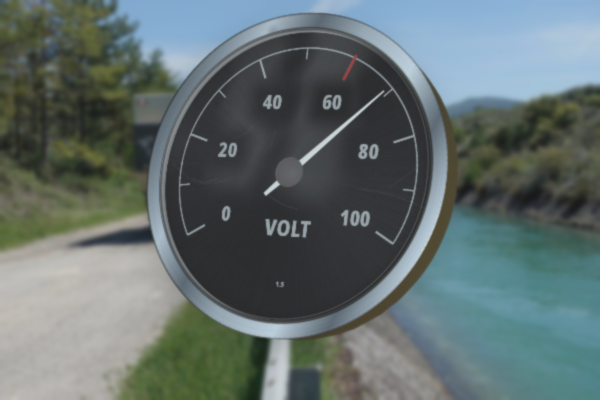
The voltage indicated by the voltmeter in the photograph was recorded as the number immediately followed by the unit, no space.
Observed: 70V
